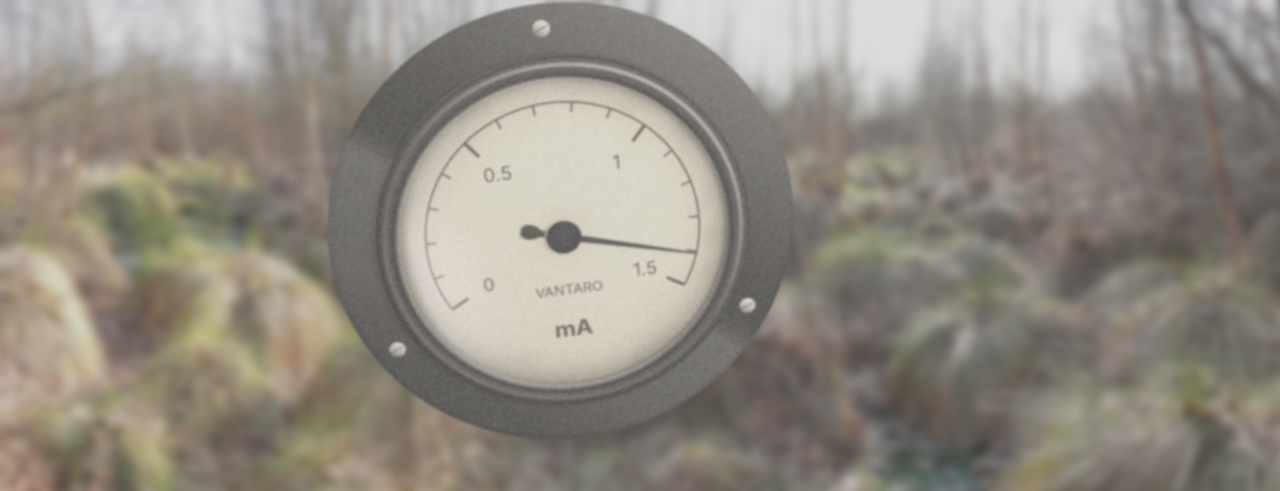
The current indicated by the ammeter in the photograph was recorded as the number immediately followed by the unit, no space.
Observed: 1.4mA
